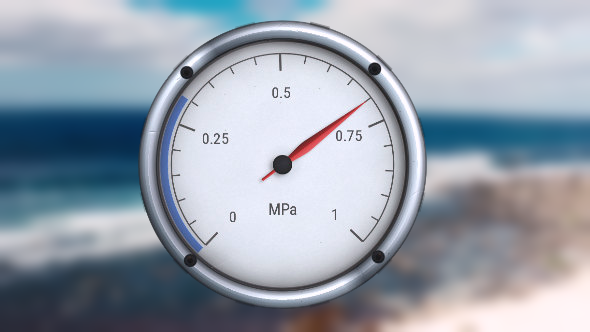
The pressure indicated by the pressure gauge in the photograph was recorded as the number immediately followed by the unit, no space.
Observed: 0.7MPa
